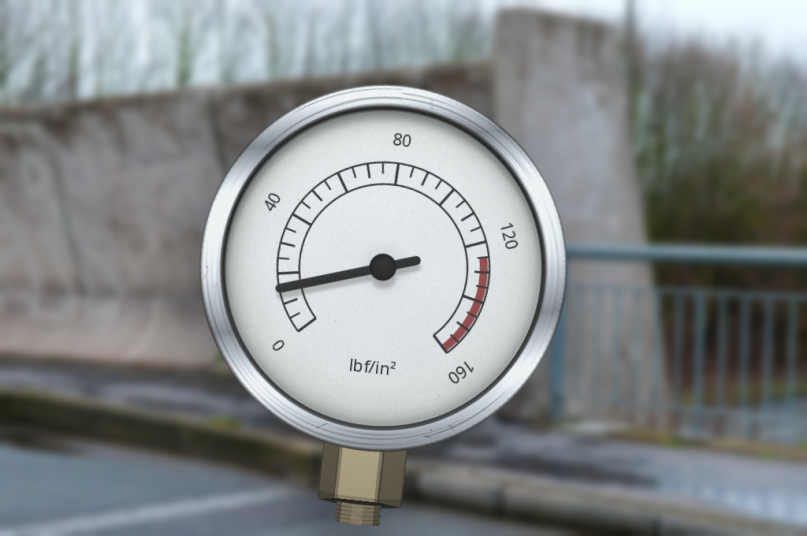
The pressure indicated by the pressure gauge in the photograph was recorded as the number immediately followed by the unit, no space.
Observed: 15psi
